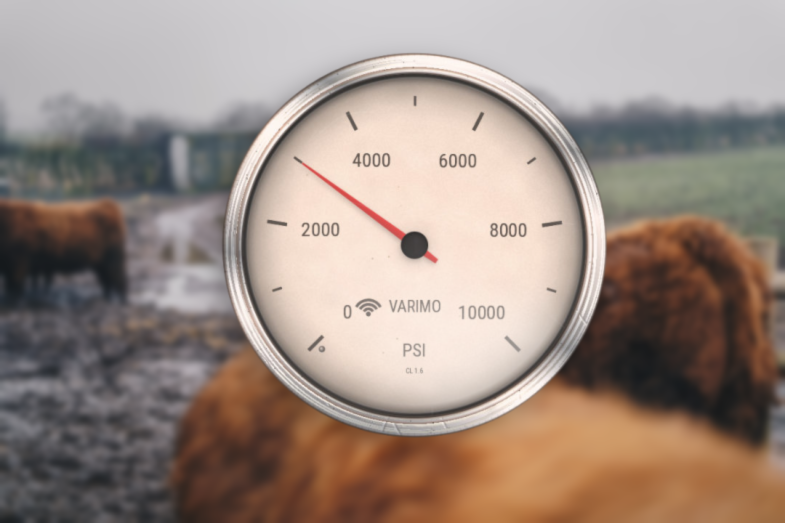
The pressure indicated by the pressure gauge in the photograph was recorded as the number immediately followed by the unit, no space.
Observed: 3000psi
